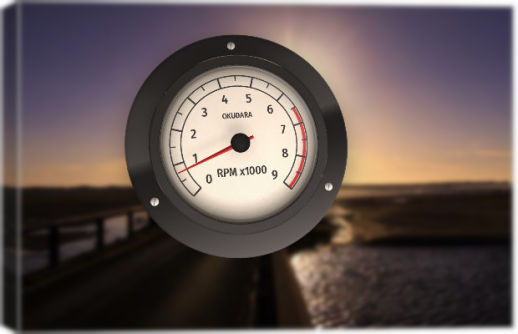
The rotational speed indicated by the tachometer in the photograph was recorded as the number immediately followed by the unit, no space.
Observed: 750rpm
